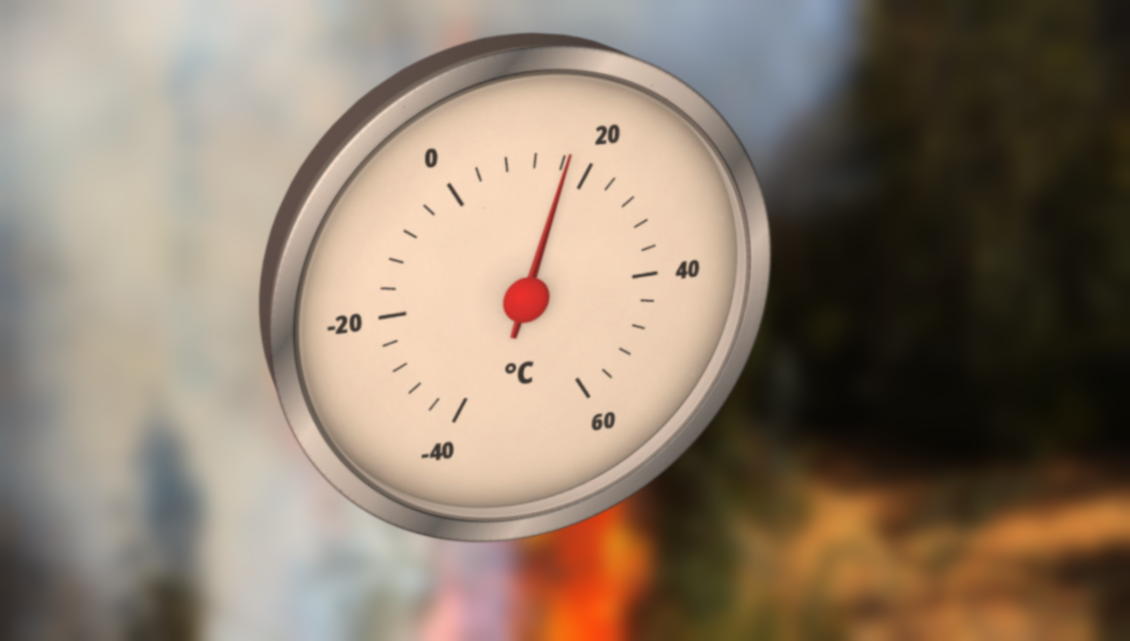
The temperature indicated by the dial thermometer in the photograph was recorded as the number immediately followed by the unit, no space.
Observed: 16°C
